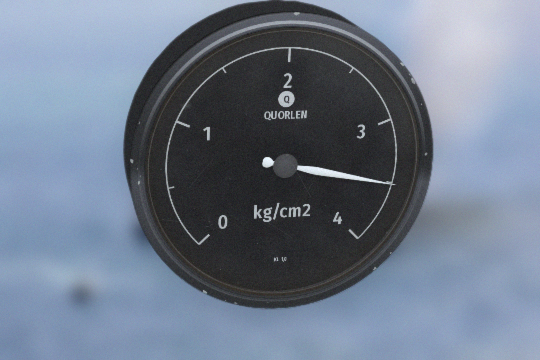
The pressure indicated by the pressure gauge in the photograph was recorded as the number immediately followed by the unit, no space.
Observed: 3.5kg/cm²
